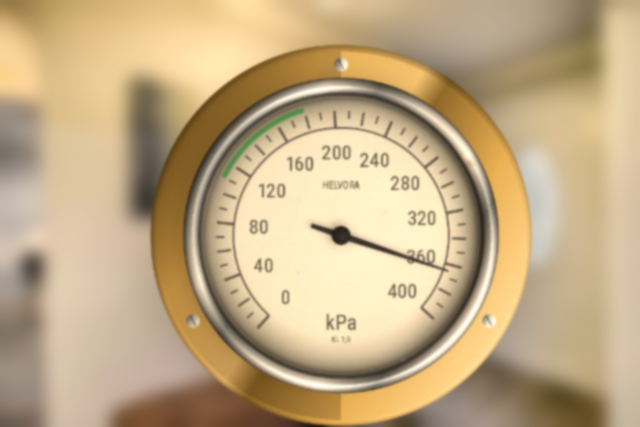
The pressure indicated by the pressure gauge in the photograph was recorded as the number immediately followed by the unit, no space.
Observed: 365kPa
